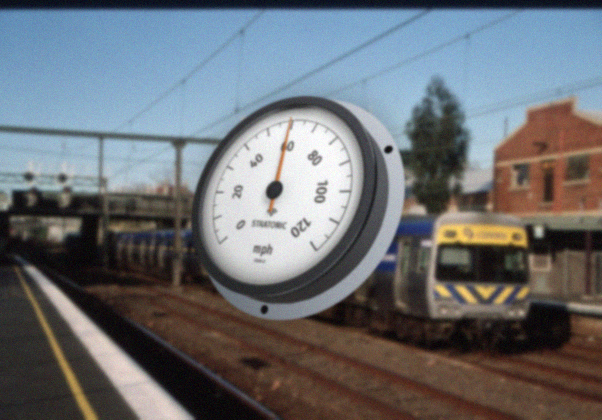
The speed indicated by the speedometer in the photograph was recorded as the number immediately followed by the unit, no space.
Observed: 60mph
